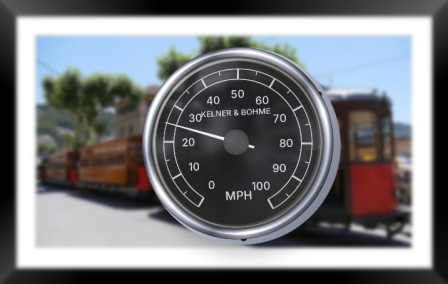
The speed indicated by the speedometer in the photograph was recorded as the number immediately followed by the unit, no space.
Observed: 25mph
